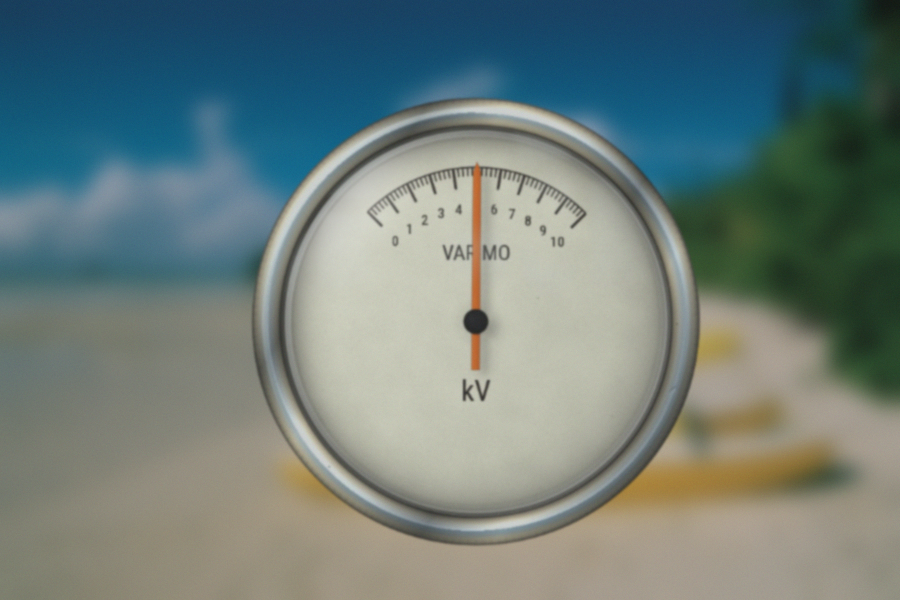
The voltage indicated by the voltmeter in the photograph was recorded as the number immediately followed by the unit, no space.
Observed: 5kV
